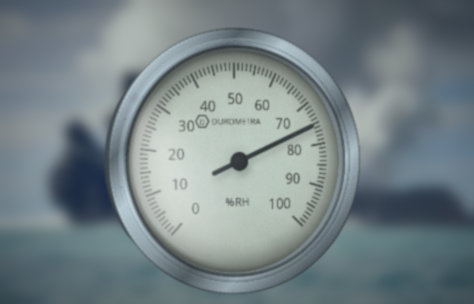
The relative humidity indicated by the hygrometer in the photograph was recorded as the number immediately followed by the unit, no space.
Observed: 75%
